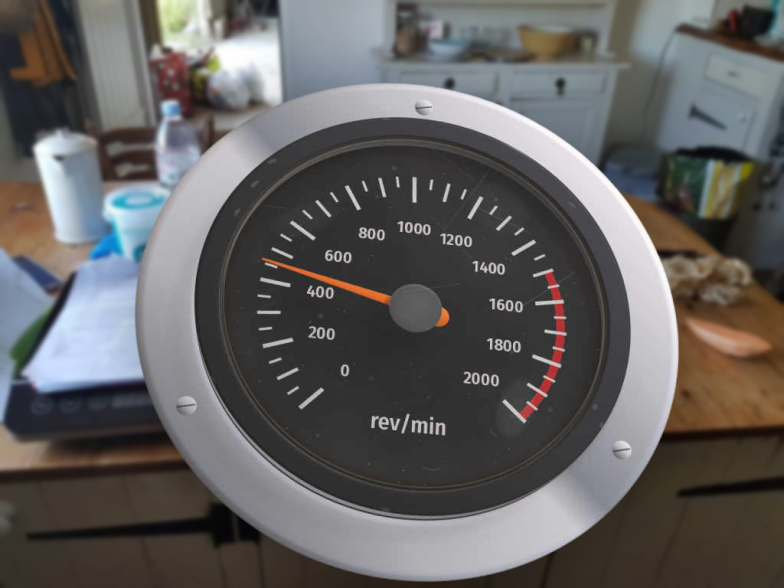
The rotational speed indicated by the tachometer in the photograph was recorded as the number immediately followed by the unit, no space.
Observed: 450rpm
